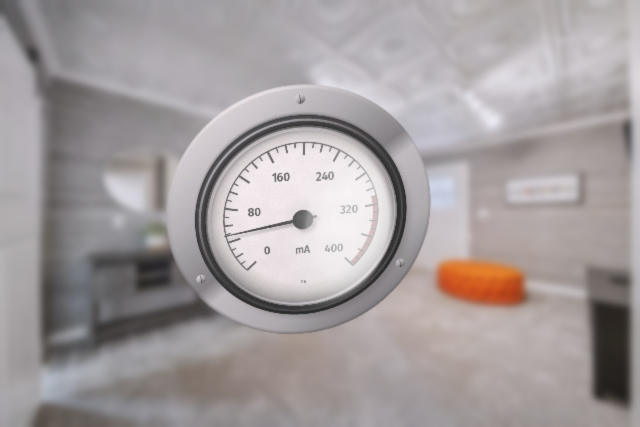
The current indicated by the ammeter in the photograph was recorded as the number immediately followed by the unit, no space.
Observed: 50mA
